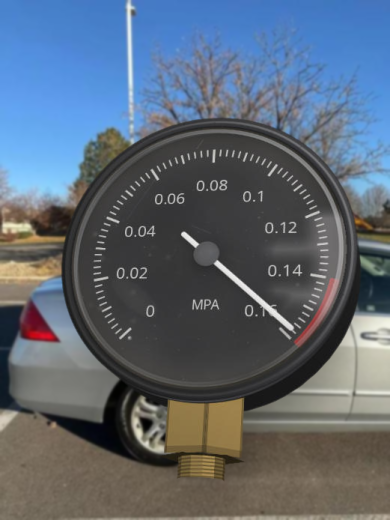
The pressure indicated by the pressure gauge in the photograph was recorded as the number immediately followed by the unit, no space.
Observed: 0.158MPa
